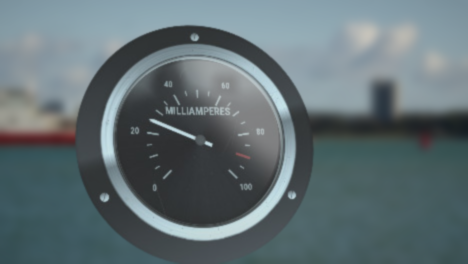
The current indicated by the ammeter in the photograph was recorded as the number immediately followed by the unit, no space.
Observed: 25mA
